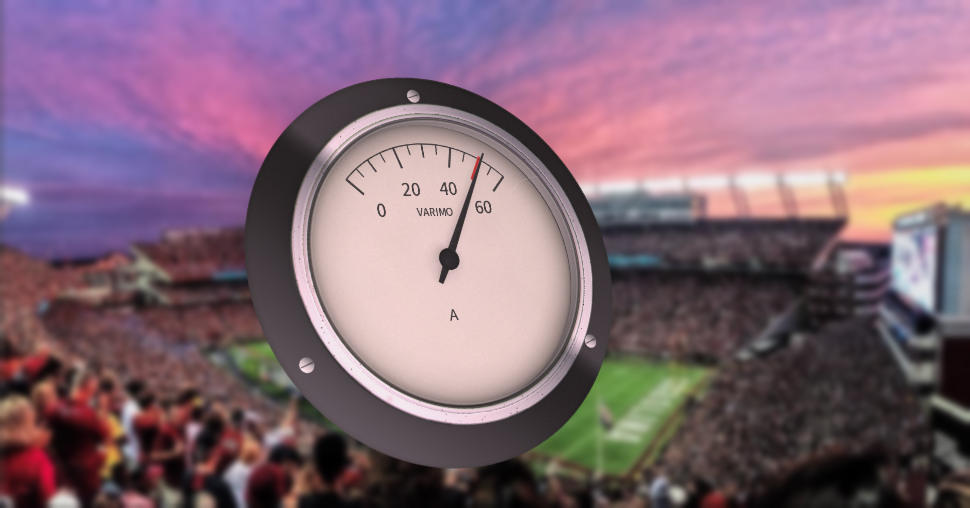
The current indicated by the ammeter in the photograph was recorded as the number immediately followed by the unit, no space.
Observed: 50A
